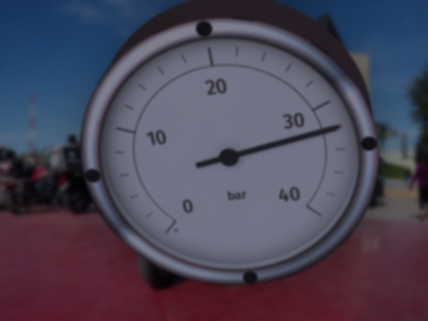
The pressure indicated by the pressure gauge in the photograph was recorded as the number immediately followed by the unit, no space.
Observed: 32bar
